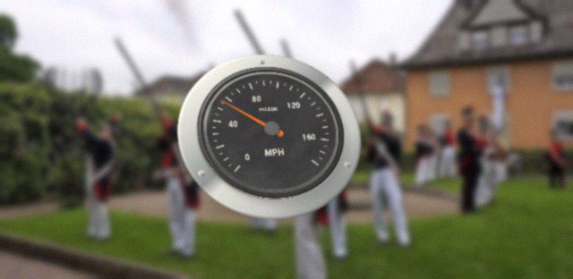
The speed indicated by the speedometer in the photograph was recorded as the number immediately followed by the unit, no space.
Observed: 55mph
